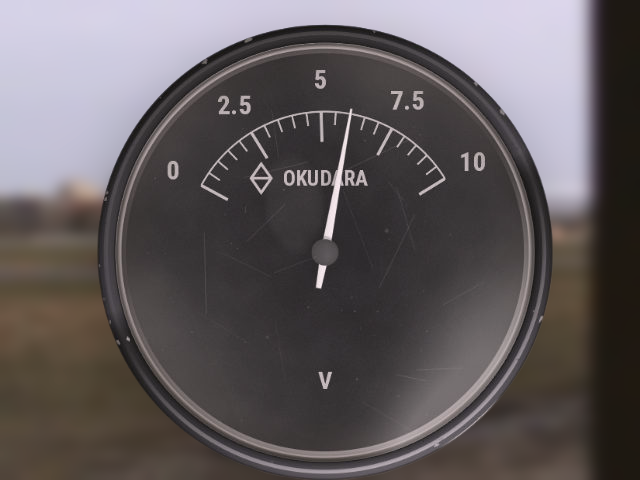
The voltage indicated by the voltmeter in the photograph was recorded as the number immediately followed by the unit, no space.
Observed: 6V
